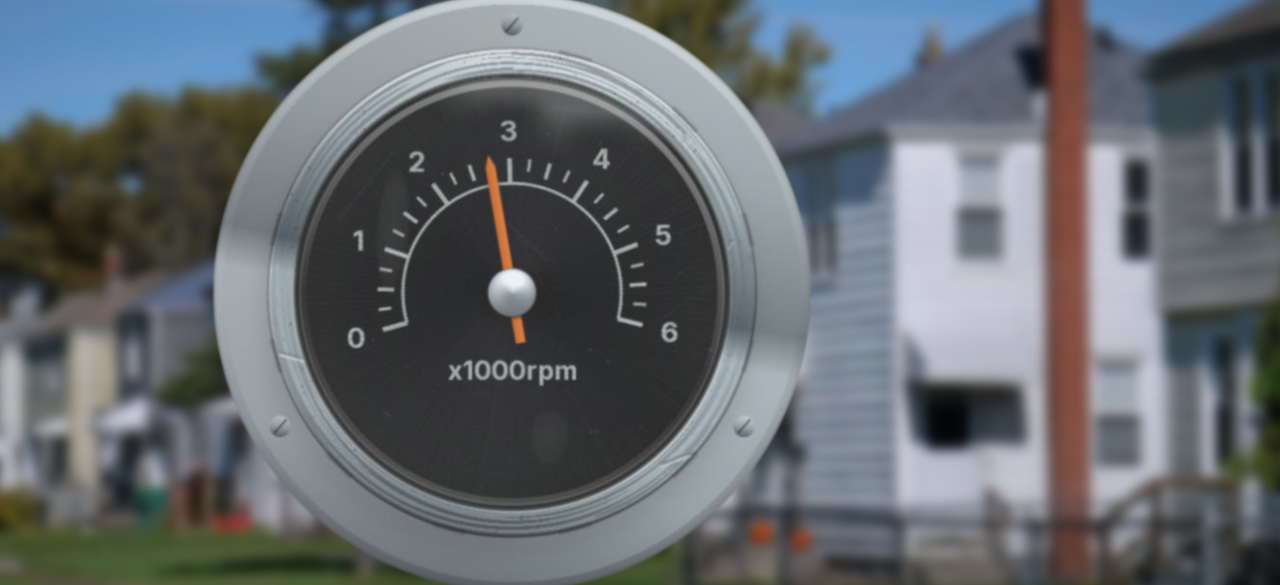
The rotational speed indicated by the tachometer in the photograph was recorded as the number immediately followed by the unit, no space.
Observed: 2750rpm
